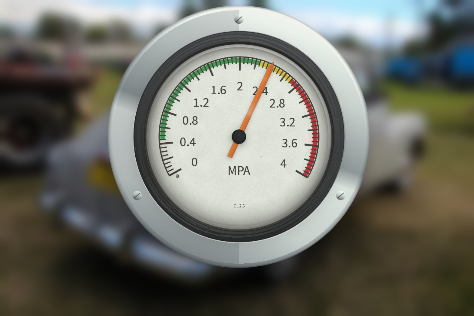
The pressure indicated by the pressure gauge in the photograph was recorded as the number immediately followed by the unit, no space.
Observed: 2.4MPa
